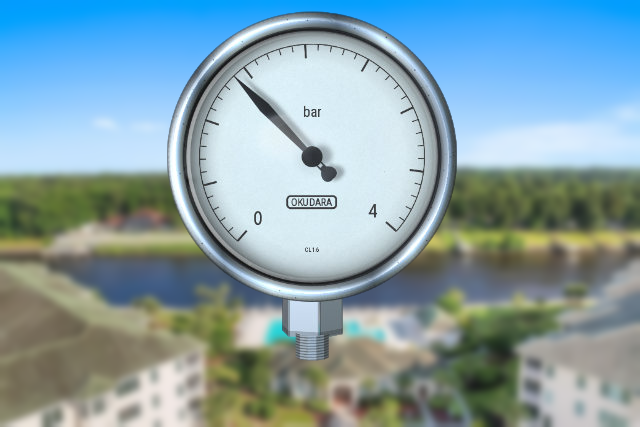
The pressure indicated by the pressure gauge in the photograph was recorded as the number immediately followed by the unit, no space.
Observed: 1.4bar
